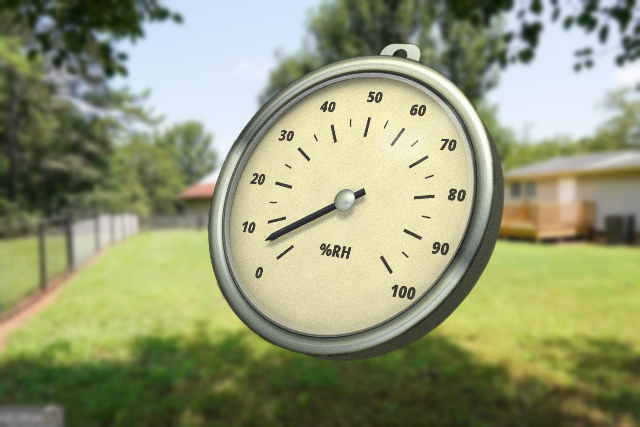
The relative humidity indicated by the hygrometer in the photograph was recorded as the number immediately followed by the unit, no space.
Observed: 5%
